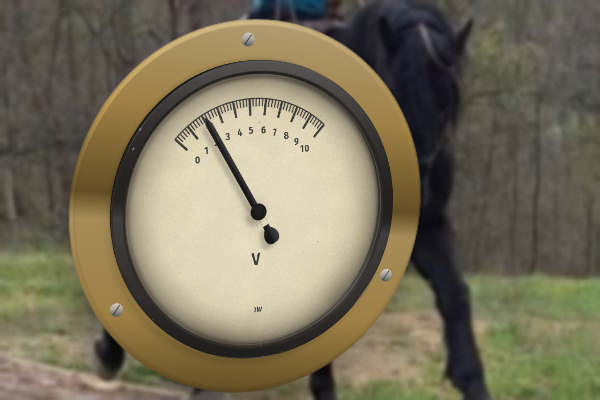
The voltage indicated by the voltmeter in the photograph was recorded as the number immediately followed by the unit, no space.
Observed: 2V
